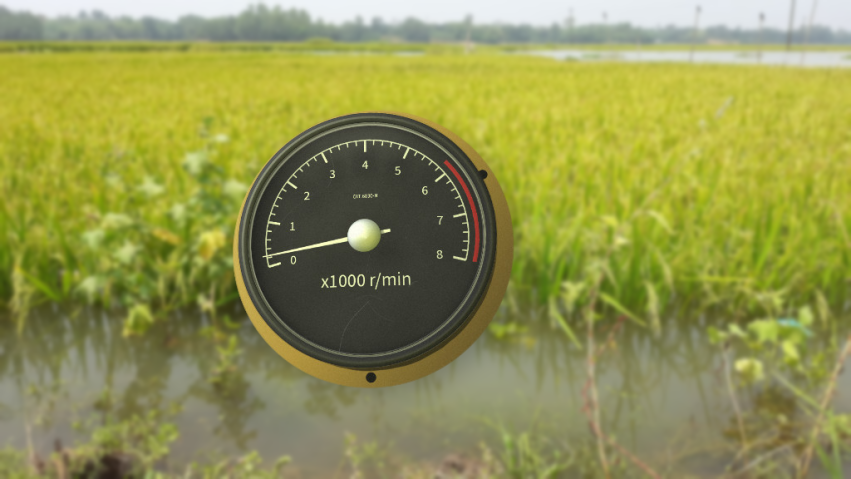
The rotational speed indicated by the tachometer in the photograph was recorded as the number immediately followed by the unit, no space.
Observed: 200rpm
